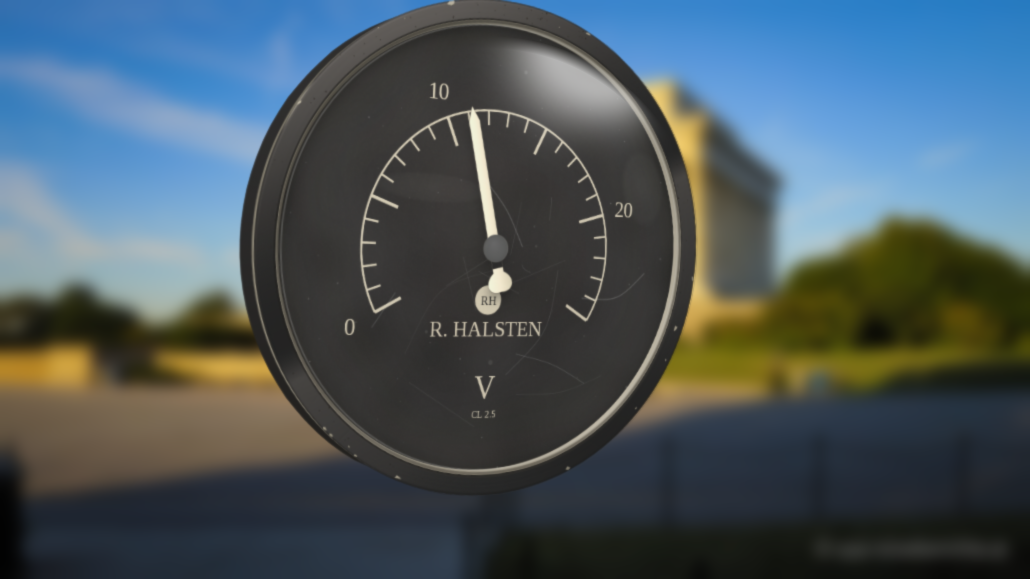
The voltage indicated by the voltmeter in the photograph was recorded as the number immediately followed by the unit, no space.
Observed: 11V
